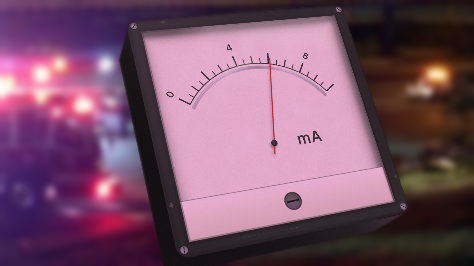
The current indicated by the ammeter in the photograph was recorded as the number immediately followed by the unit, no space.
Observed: 6mA
